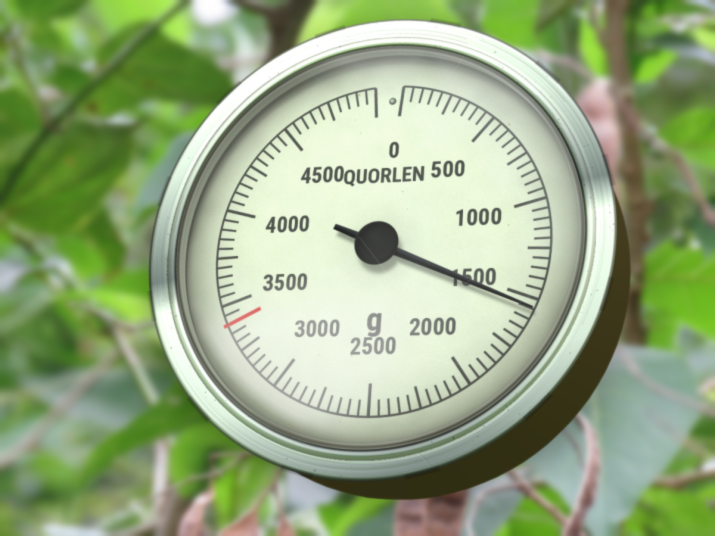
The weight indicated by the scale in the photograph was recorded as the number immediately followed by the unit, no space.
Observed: 1550g
